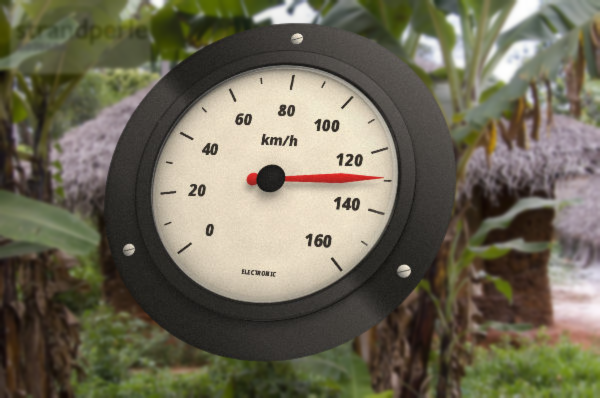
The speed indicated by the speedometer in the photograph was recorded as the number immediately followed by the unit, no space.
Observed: 130km/h
